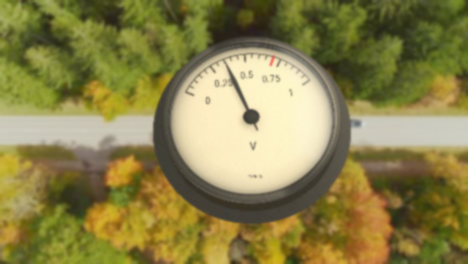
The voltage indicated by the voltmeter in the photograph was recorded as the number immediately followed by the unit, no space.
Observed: 0.35V
